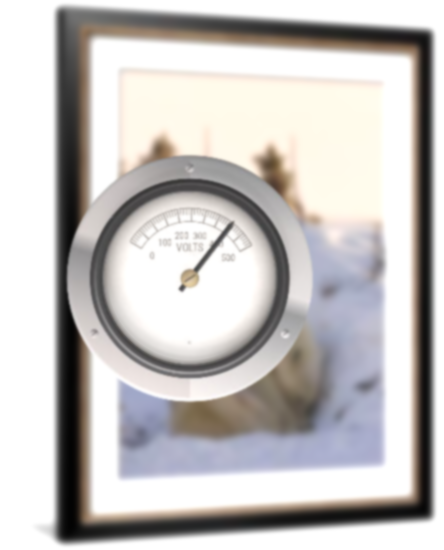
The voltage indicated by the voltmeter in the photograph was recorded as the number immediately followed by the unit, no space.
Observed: 400V
